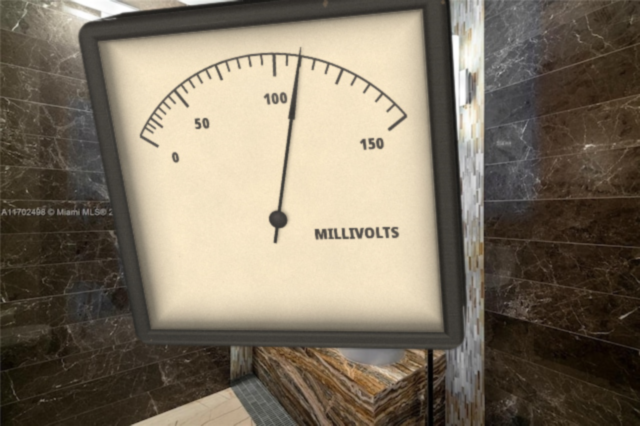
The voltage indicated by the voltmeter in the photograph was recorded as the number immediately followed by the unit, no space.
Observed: 110mV
